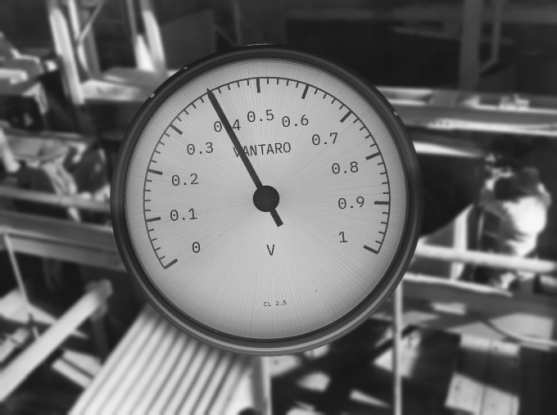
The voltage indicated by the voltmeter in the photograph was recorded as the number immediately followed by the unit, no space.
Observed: 0.4V
